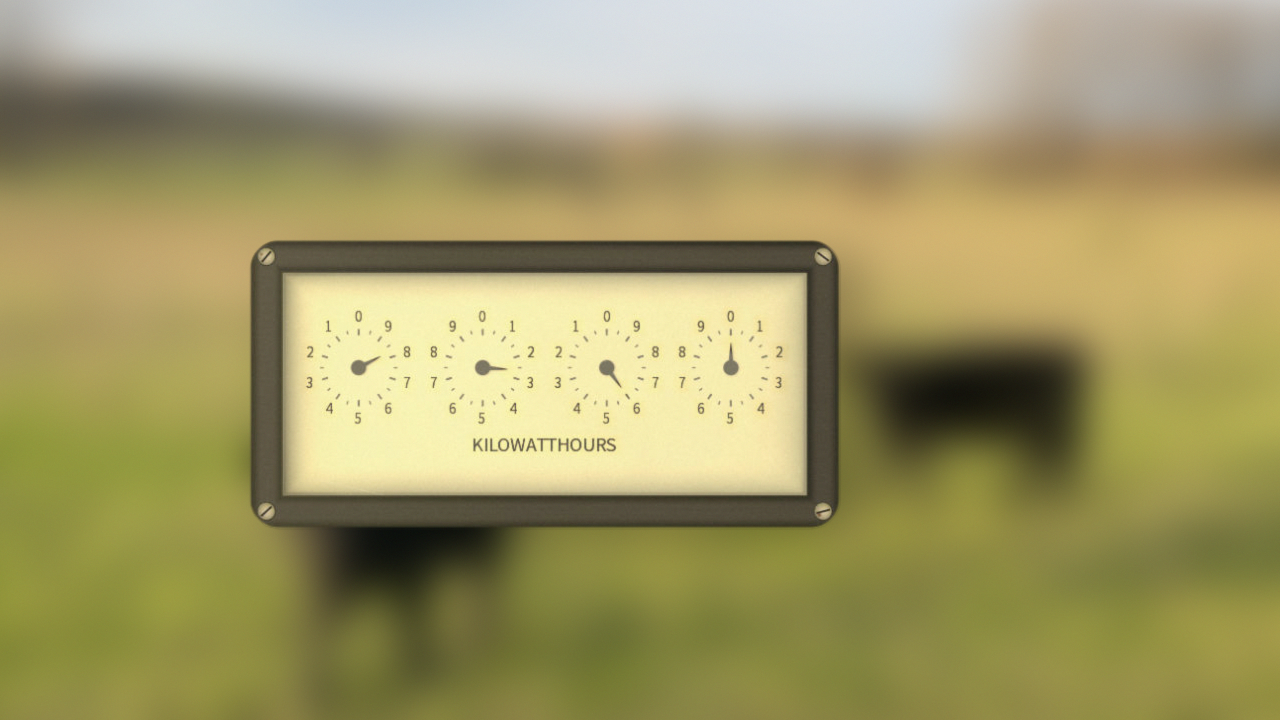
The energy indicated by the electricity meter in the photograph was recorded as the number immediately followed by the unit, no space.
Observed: 8260kWh
